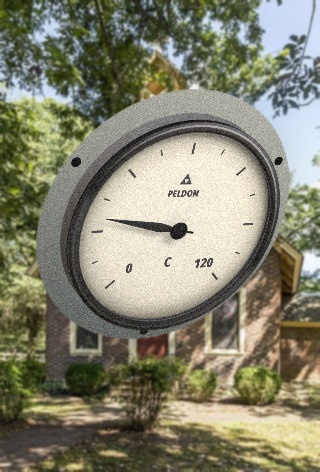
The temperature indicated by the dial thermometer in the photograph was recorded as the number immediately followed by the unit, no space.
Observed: 25°C
